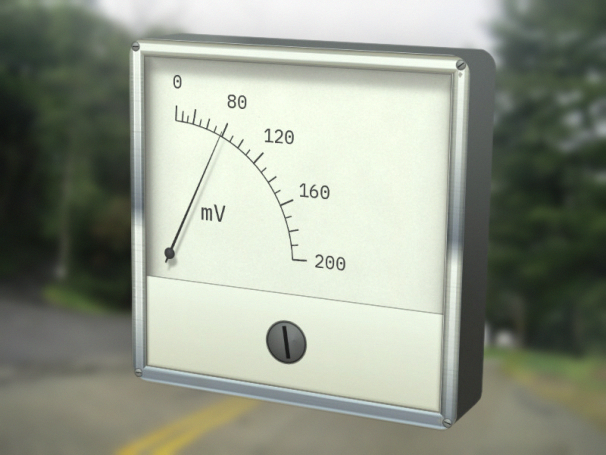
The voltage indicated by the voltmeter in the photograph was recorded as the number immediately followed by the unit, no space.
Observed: 80mV
